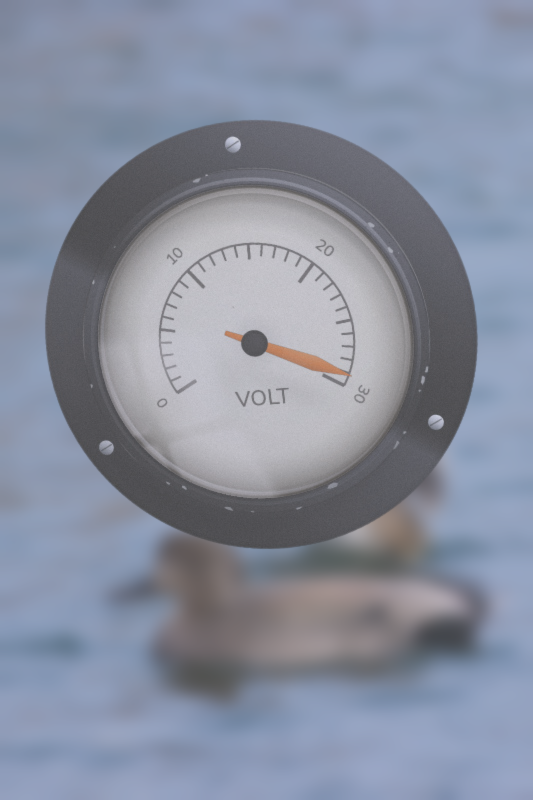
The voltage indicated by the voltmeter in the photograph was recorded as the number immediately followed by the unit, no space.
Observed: 29V
